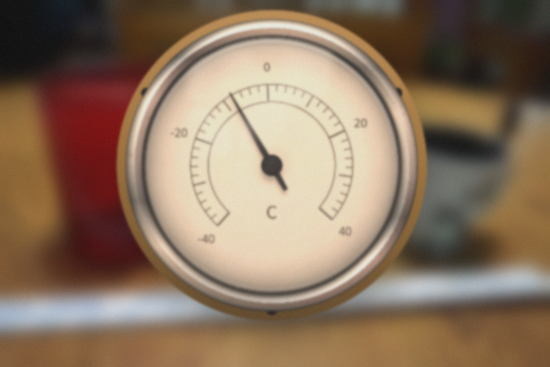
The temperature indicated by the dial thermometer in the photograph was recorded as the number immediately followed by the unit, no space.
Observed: -8°C
